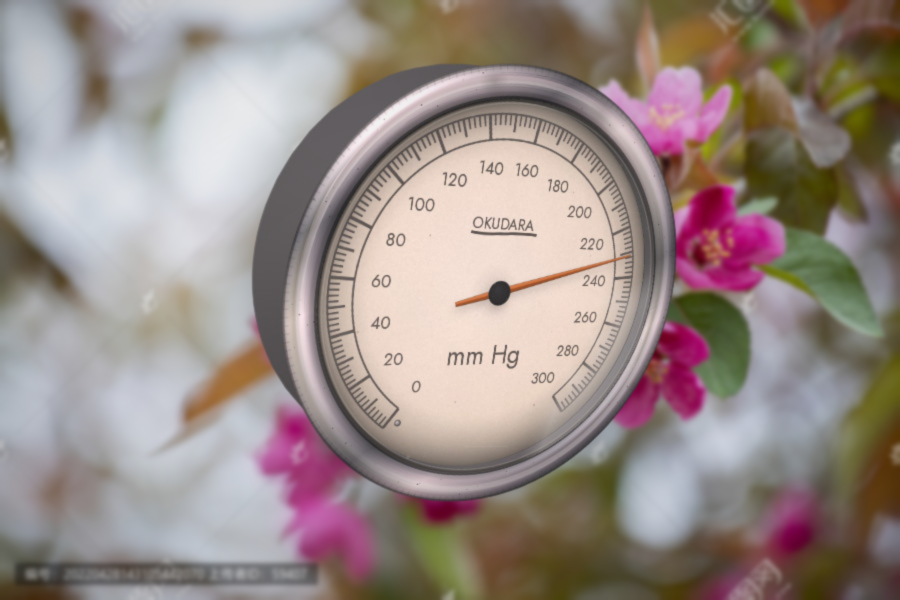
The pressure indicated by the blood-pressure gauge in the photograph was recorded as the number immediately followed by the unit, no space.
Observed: 230mmHg
